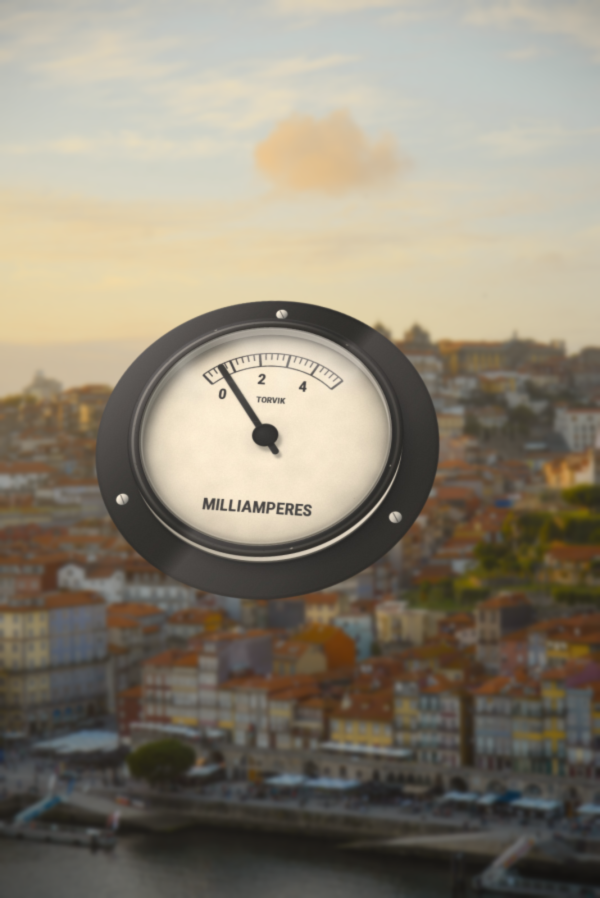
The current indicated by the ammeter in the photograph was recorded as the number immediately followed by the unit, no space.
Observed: 0.6mA
